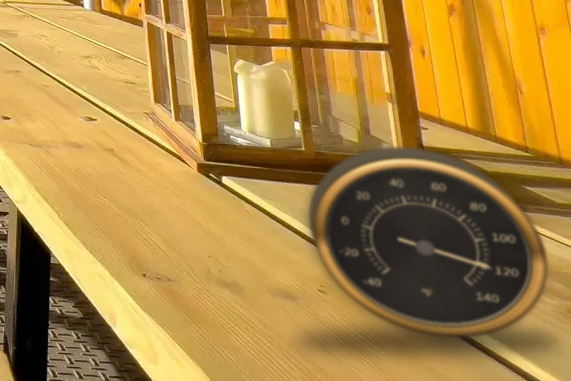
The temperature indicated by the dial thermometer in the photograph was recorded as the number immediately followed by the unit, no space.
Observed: 120°F
